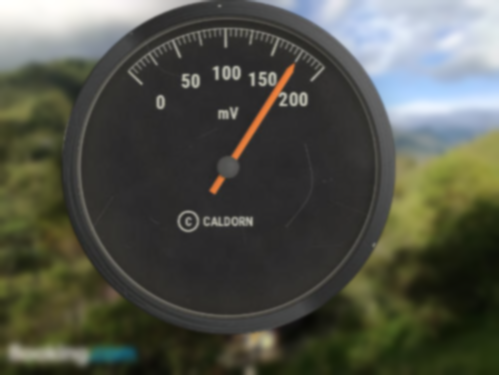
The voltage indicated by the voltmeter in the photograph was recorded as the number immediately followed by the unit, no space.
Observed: 175mV
